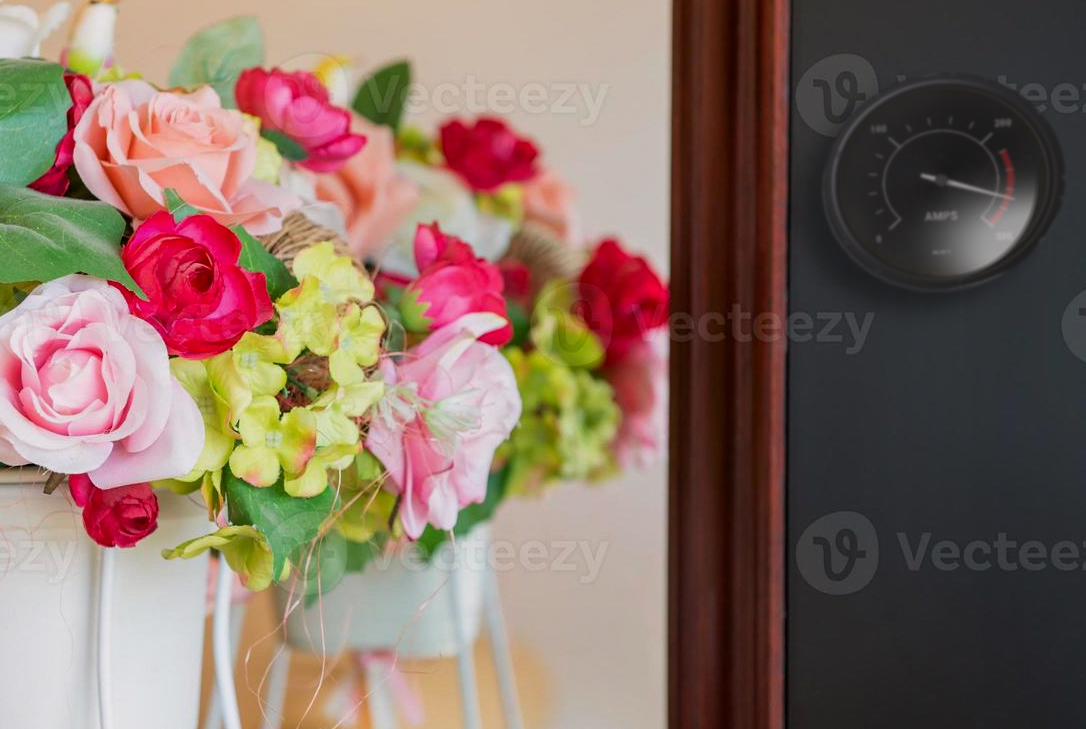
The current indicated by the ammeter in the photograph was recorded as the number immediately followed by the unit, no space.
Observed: 270A
